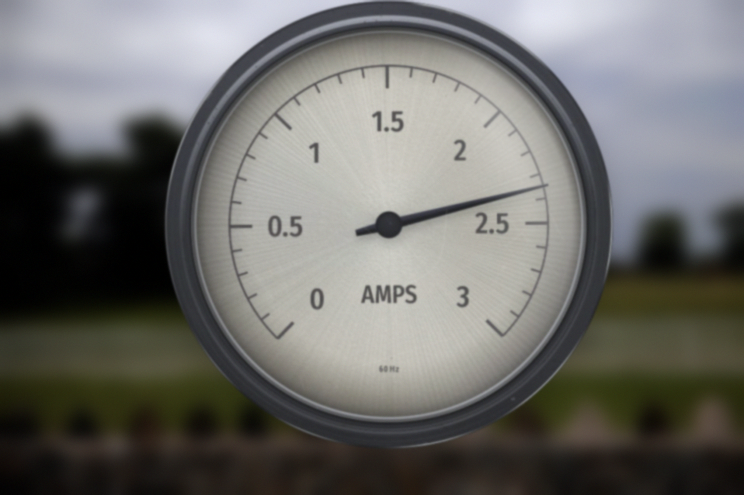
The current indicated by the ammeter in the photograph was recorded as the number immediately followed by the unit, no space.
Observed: 2.35A
